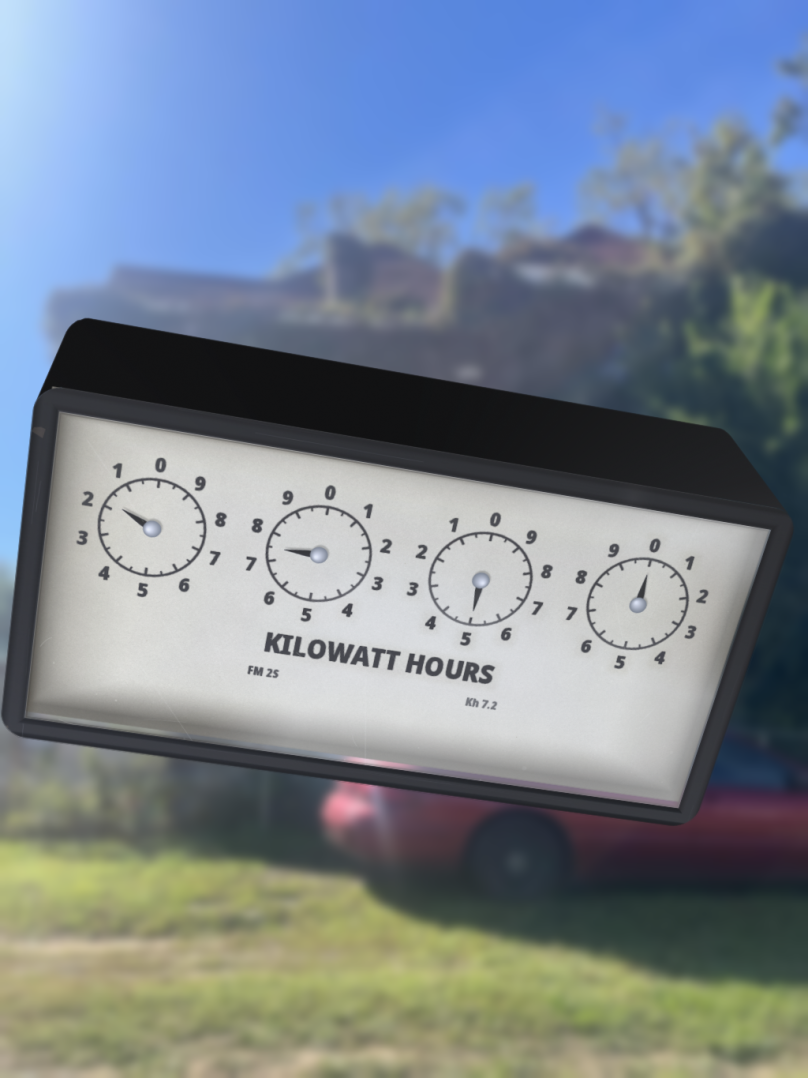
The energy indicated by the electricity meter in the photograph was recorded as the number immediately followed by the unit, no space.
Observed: 1750kWh
